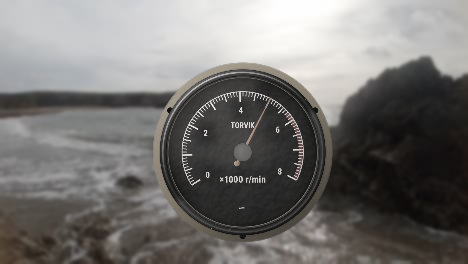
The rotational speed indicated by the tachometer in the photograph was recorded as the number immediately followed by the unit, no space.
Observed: 5000rpm
